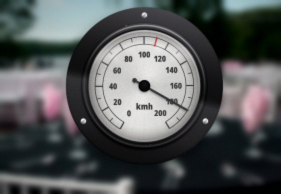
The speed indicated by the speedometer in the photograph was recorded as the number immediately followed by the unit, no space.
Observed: 180km/h
